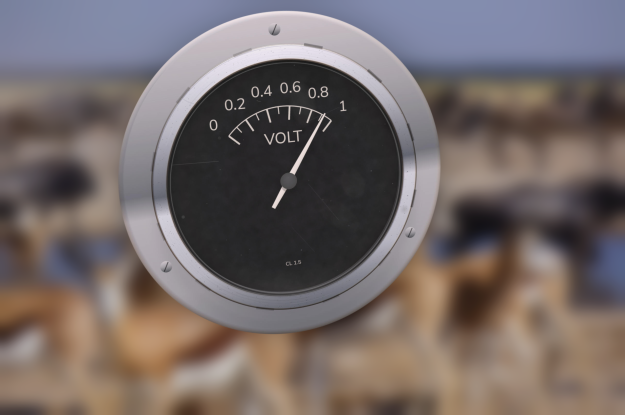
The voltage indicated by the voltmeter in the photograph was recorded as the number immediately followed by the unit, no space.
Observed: 0.9V
